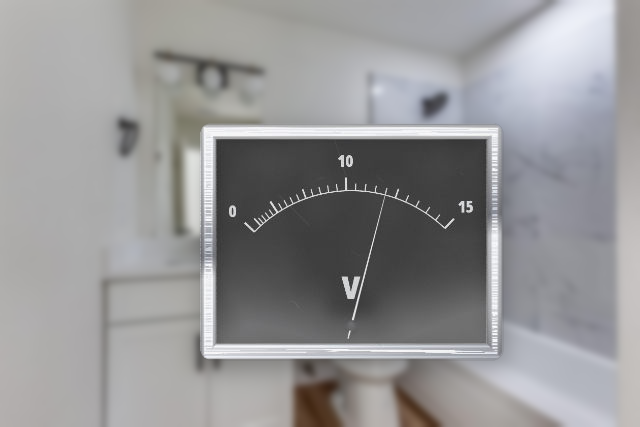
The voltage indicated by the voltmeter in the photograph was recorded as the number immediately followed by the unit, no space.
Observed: 12V
